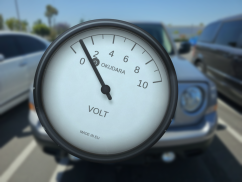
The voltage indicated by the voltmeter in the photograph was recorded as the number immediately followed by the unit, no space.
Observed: 1V
